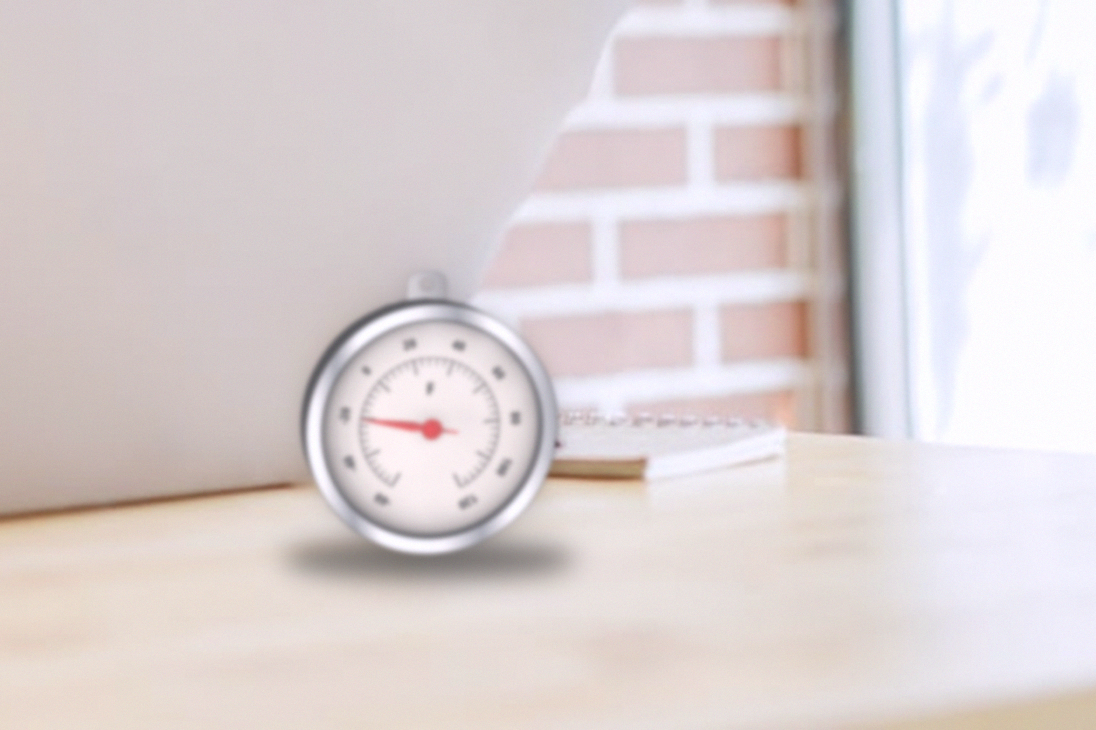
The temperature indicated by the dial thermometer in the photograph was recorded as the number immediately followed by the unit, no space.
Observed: -20°F
